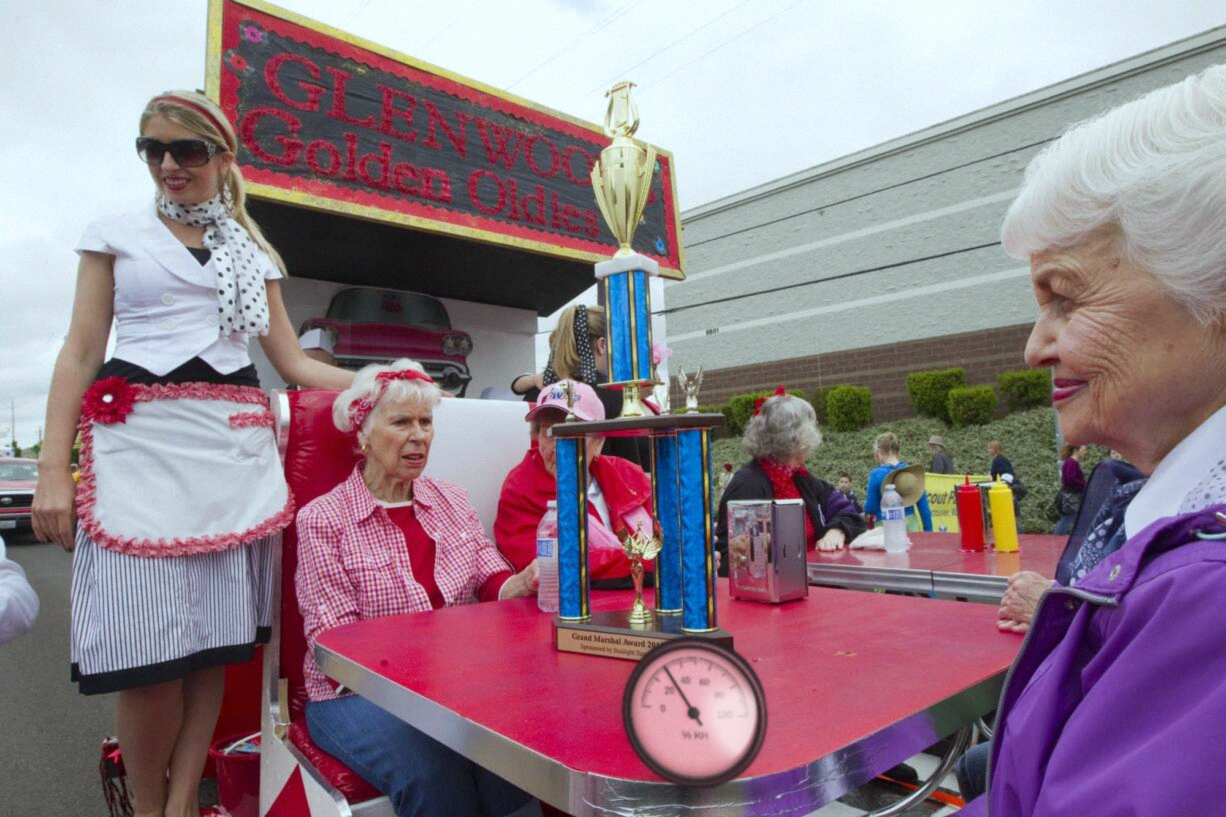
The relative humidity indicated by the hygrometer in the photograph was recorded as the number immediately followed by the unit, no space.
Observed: 30%
